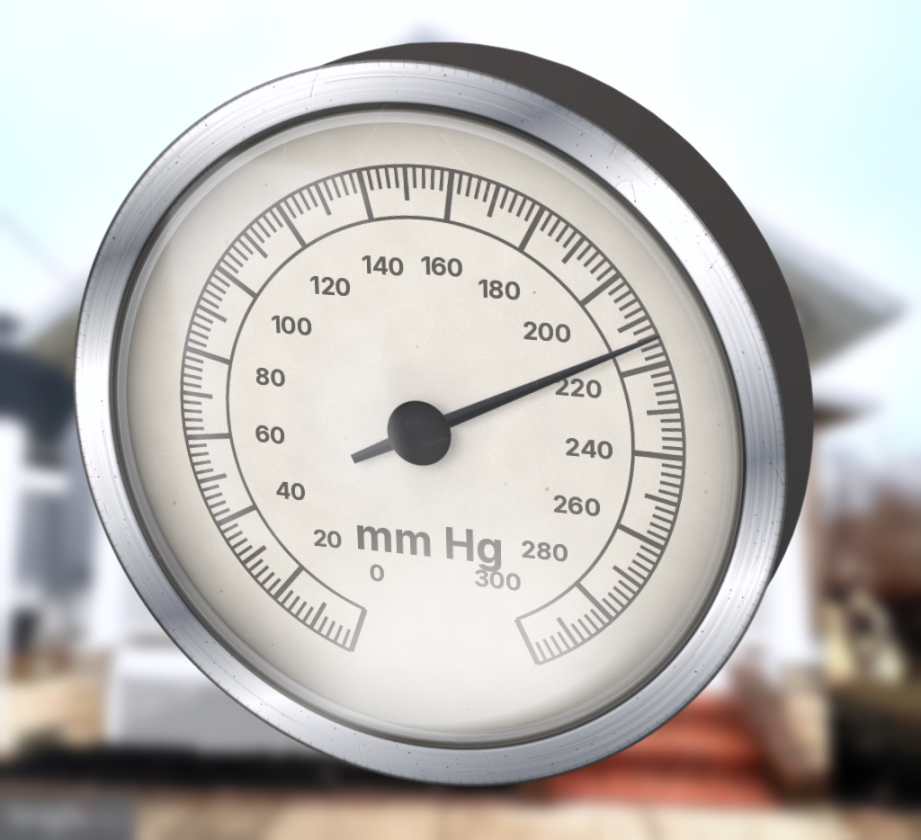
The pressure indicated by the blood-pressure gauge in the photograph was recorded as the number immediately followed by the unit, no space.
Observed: 214mmHg
